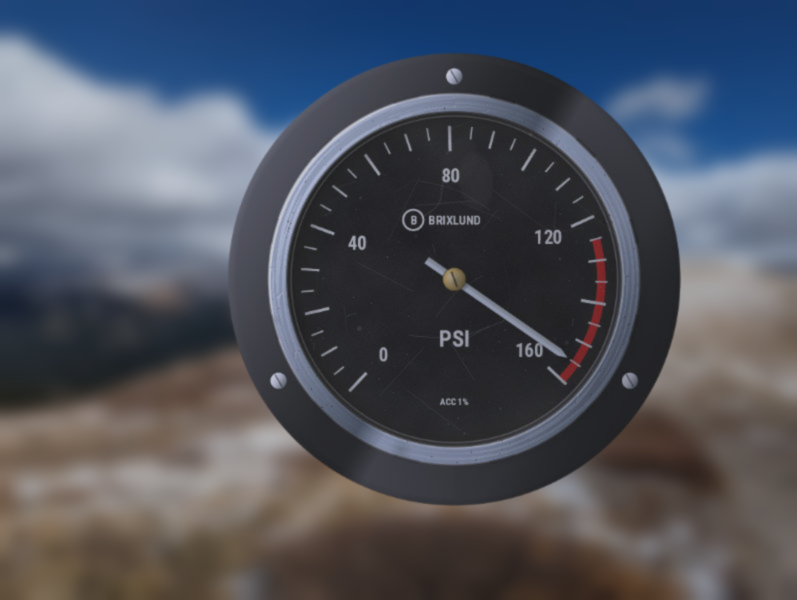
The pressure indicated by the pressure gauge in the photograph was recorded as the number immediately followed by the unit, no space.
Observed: 155psi
